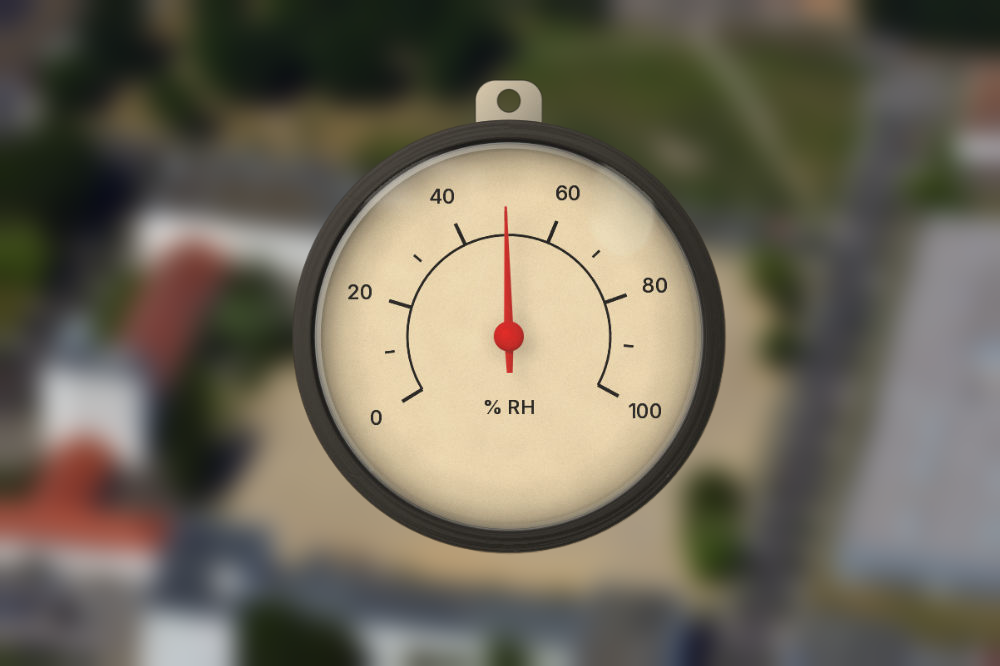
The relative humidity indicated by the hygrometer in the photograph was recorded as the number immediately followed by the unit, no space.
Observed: 50%
